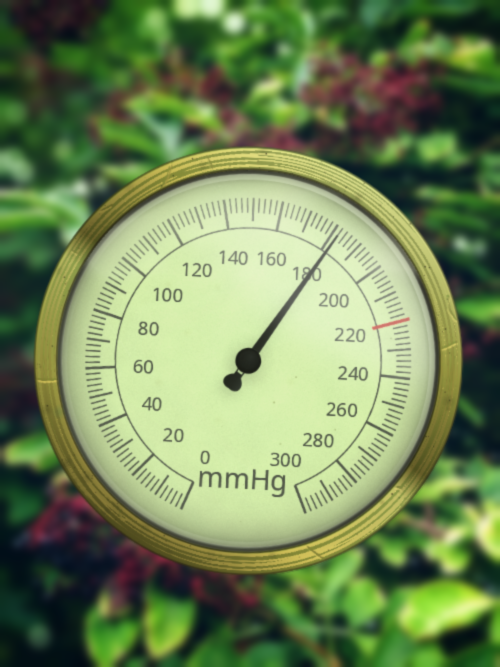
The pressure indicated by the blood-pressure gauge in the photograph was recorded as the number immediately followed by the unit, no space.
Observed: 182mmHg
